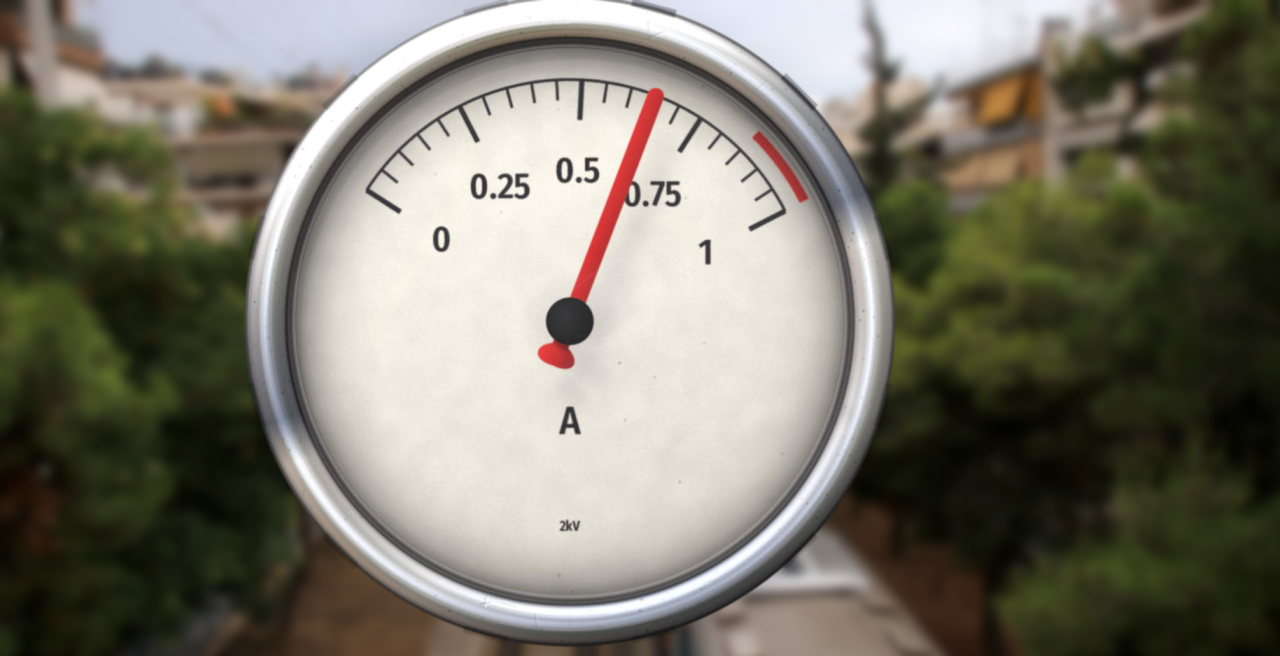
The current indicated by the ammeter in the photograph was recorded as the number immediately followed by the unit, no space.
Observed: 0.65A
